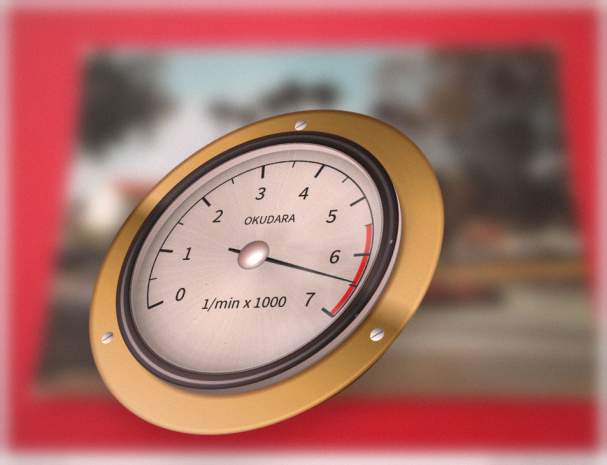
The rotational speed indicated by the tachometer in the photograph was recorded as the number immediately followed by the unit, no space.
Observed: 6500rpm
